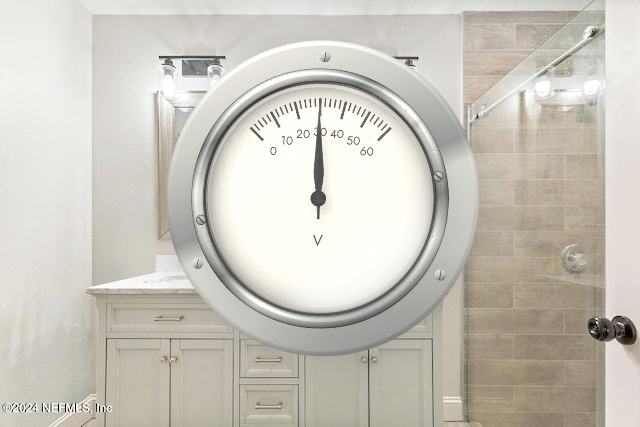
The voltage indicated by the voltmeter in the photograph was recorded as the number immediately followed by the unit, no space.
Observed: 30V
